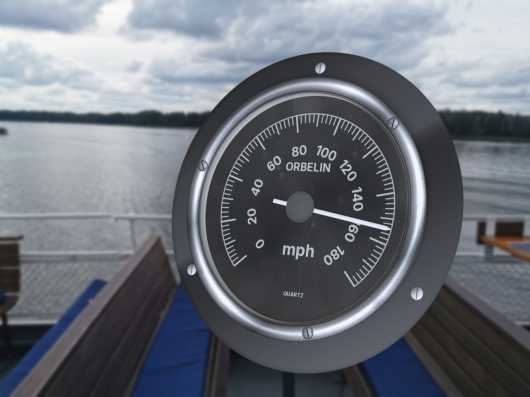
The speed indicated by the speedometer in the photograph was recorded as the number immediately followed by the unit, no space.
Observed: 154mph
